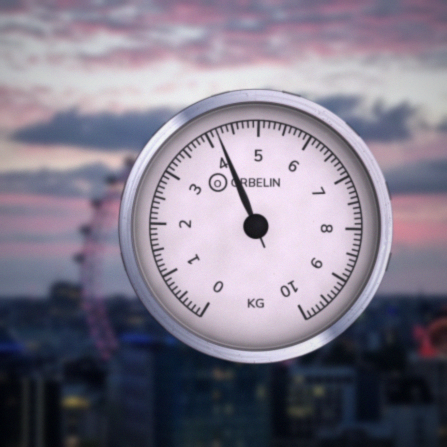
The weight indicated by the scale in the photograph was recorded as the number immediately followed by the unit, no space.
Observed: 4.2kg
